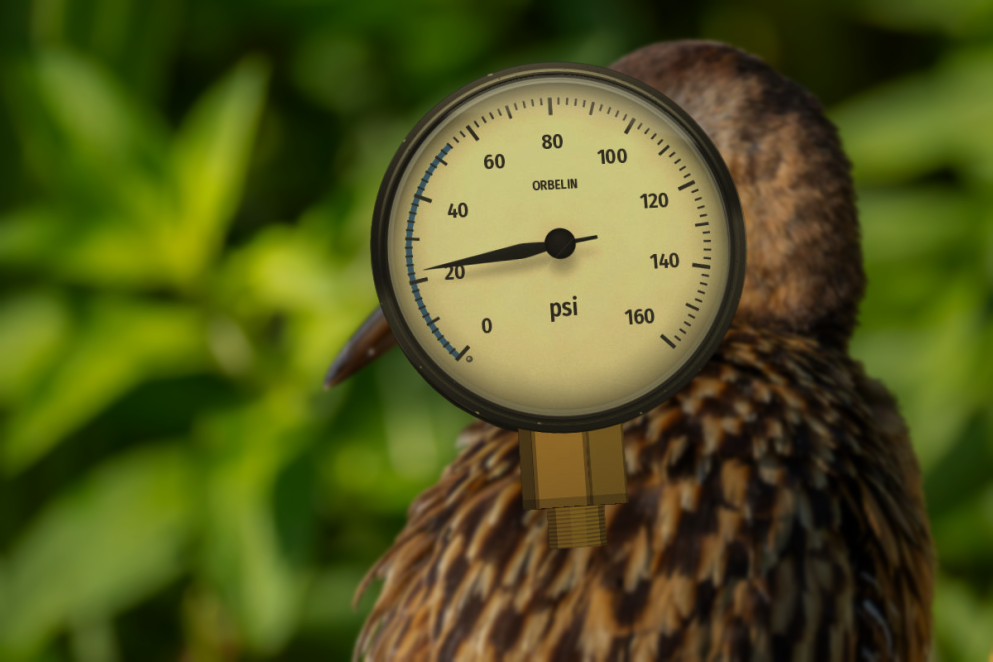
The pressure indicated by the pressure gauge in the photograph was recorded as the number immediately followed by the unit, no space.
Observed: 22psi
